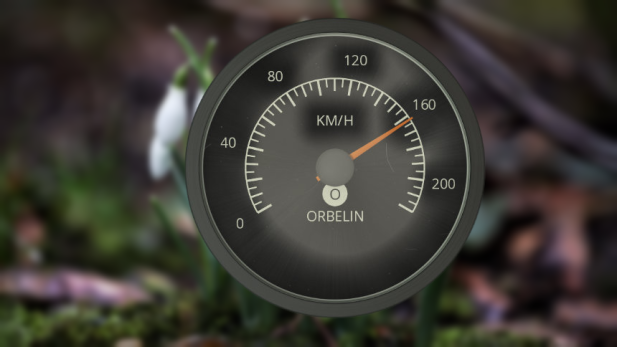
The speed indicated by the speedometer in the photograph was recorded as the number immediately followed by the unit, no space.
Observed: 162.5km/h
